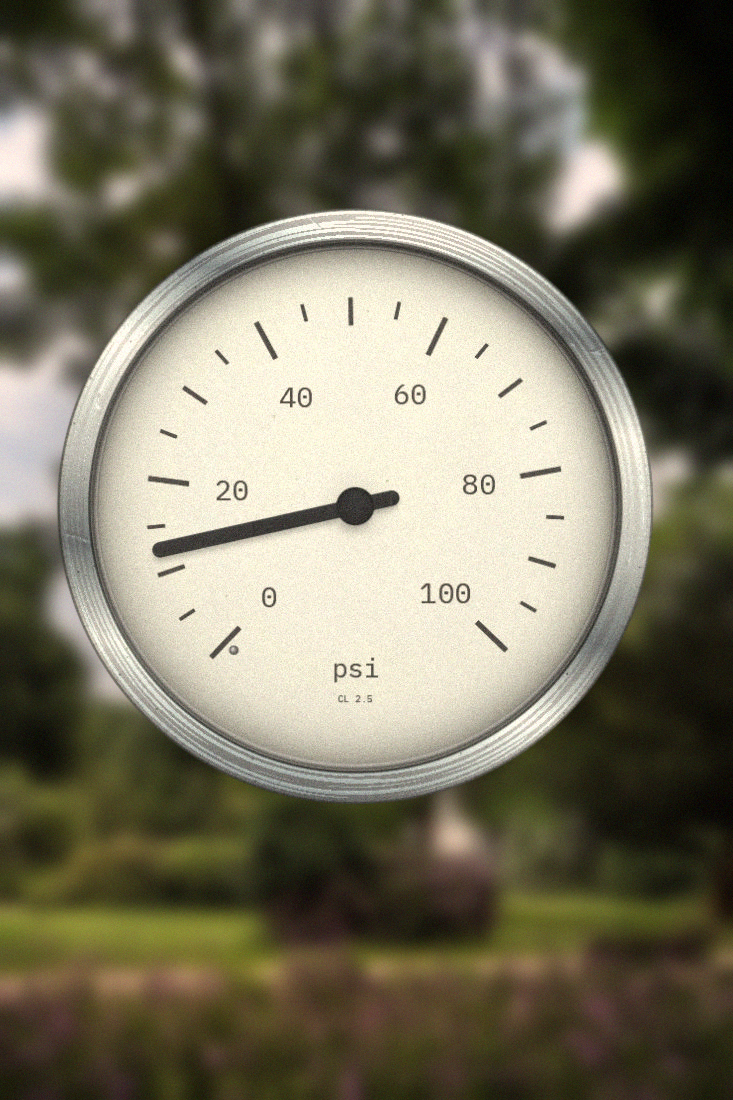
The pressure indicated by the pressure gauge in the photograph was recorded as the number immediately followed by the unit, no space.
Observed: 12.5psi
